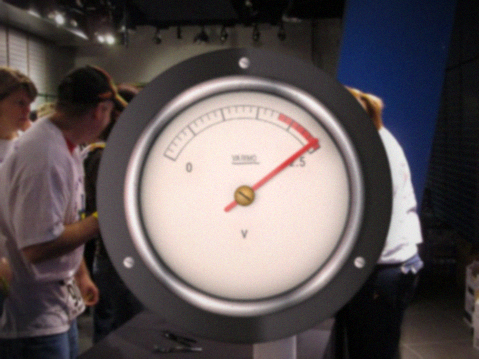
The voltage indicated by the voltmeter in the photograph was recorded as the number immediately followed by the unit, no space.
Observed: 2.4V
